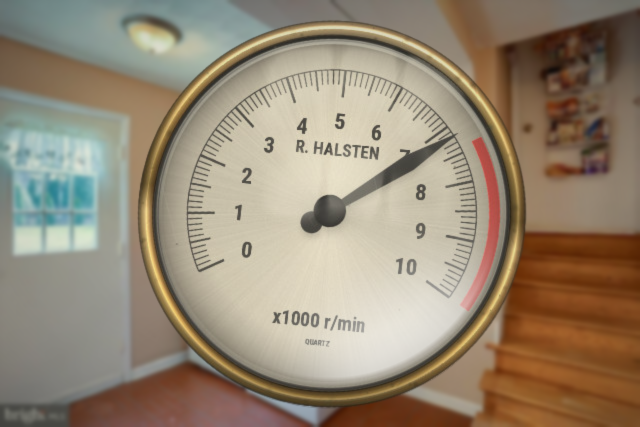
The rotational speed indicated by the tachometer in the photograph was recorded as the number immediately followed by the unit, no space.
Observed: 7200rpm
